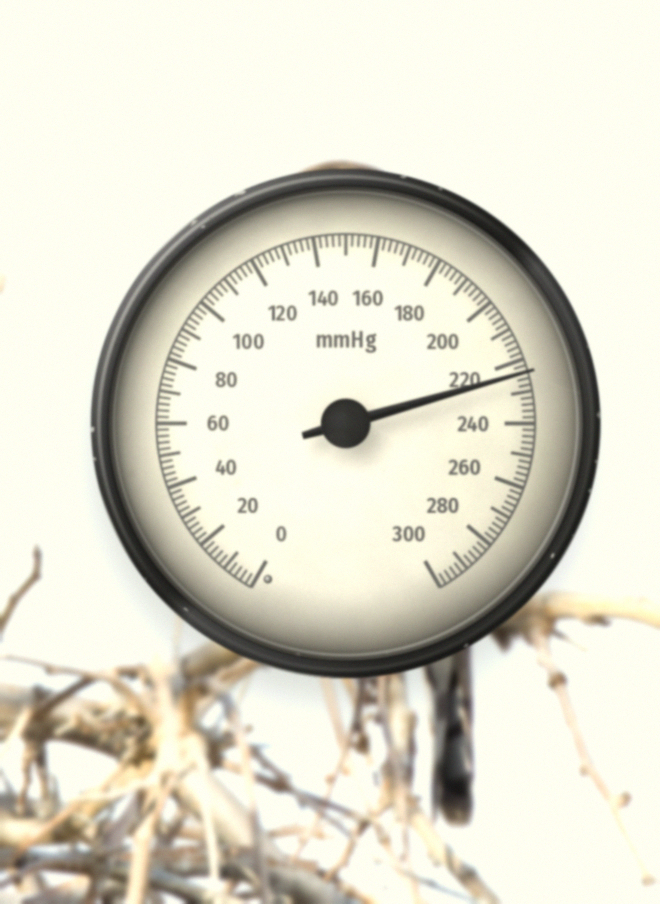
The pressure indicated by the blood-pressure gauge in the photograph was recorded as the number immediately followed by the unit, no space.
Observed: 224mmHg
